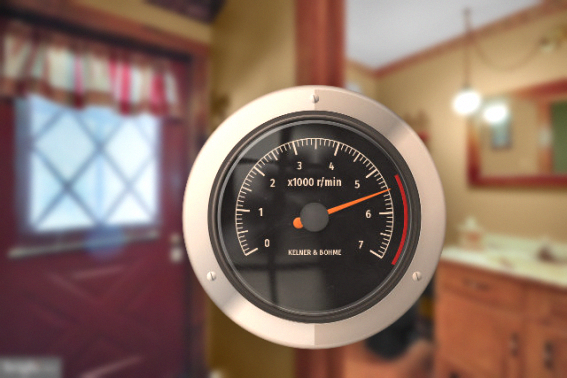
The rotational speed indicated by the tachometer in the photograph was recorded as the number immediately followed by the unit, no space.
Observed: 5500rpm
